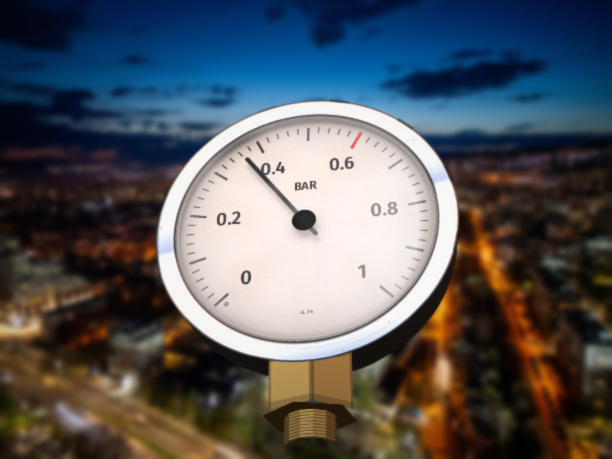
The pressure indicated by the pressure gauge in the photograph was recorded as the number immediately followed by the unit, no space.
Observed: 0.36bar
